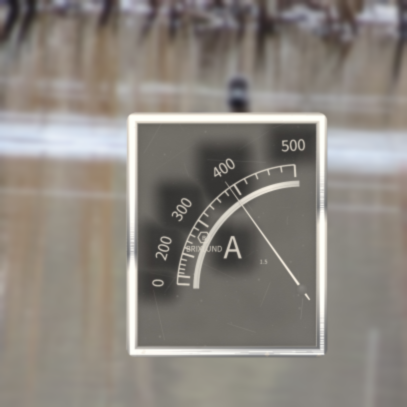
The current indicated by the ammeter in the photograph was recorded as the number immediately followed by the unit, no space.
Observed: 390A
